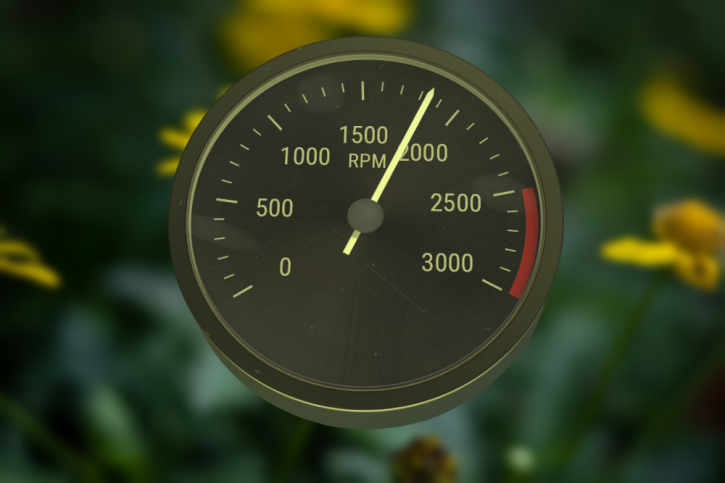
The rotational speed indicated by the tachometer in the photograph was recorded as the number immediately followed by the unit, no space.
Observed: 1850rpm
